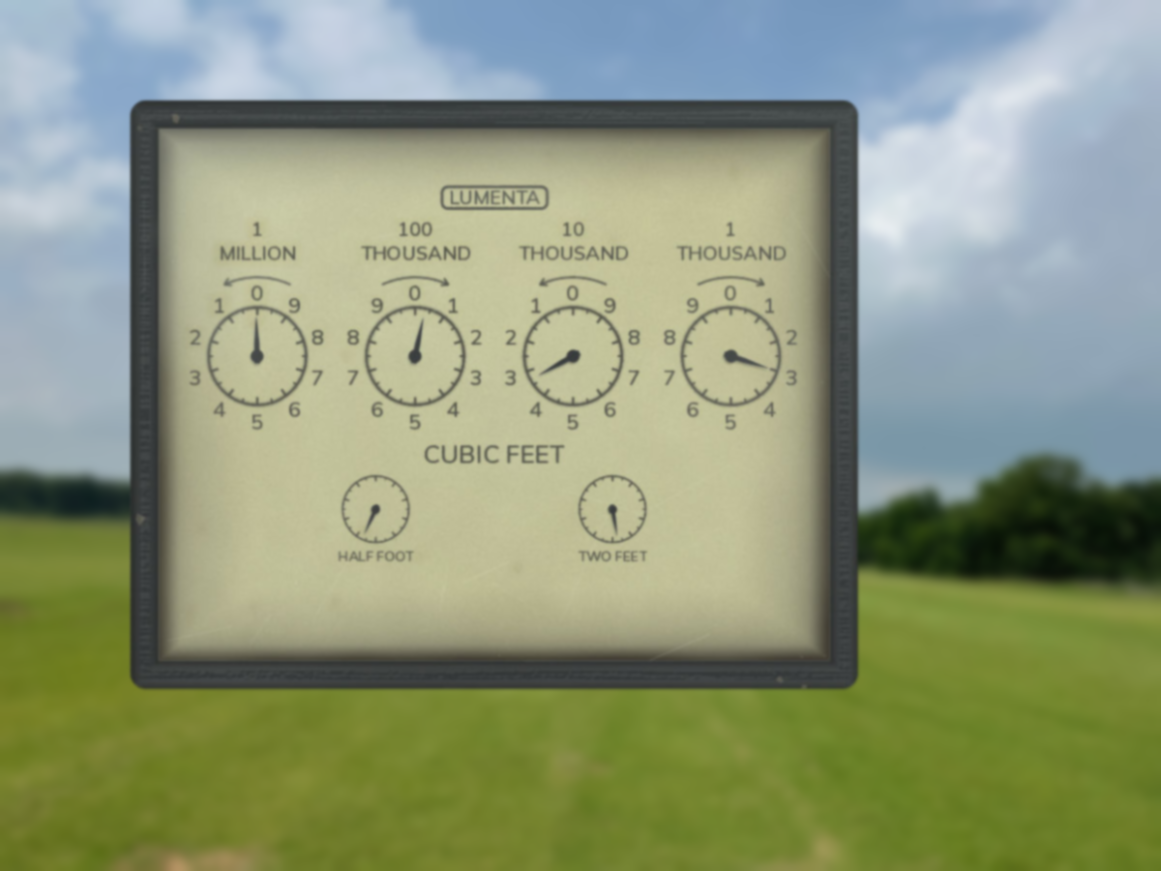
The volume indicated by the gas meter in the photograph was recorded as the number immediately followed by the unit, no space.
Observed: 3300ft³
